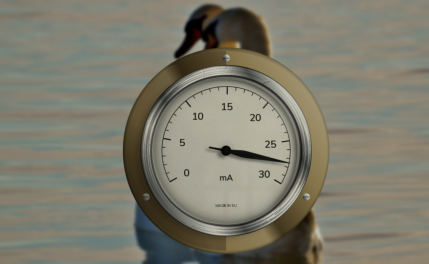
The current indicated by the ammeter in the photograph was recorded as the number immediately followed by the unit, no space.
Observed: 27.5mA
